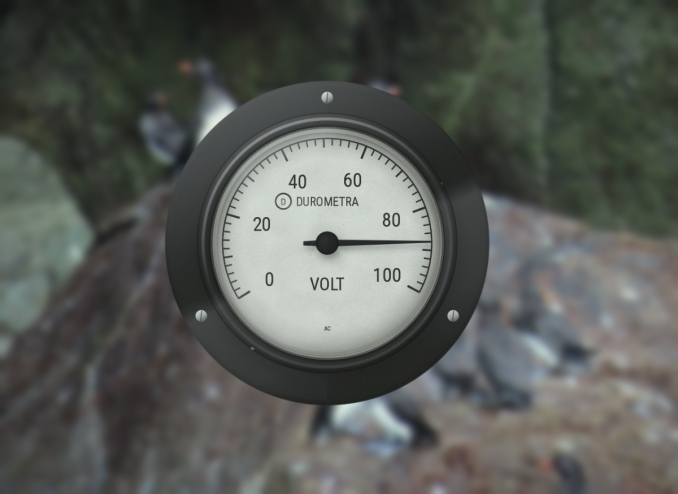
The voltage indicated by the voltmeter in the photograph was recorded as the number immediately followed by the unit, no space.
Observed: 88V
